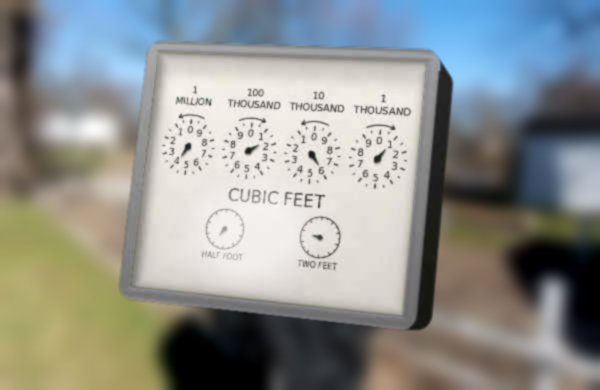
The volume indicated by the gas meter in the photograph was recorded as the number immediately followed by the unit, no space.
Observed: 416100ft³
